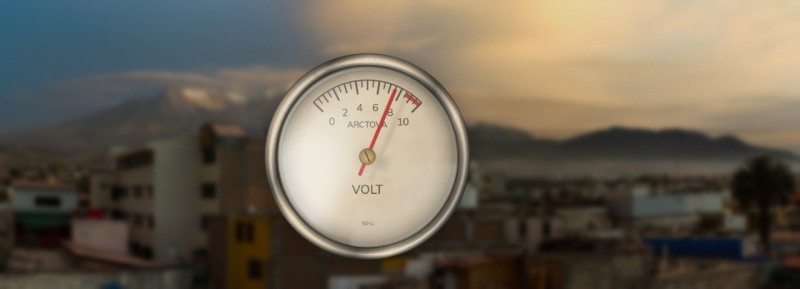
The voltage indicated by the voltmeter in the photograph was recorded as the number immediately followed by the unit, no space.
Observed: 7.5V
